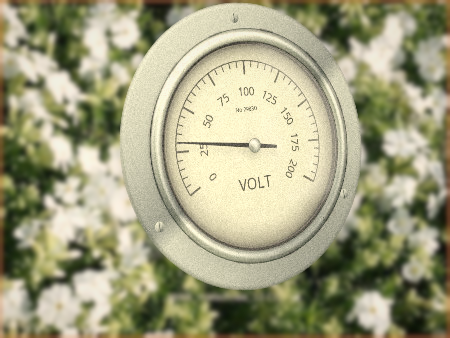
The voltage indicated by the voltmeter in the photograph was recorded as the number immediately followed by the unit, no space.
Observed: 30V
